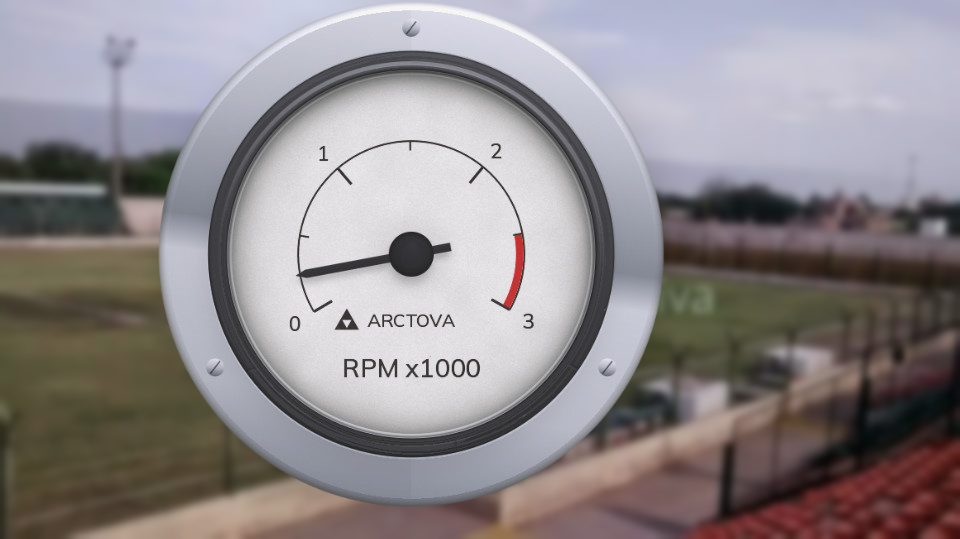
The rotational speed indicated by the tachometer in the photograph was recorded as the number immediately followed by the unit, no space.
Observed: 250rpm
